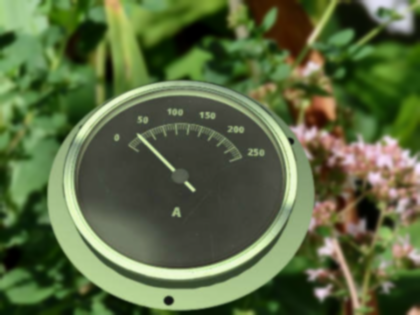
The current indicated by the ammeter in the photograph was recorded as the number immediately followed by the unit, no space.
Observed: 25A
